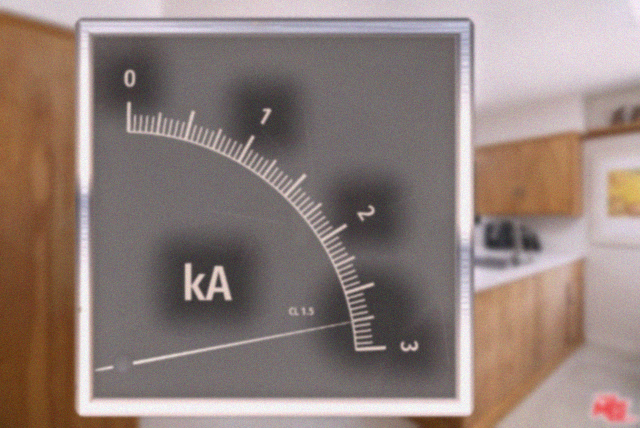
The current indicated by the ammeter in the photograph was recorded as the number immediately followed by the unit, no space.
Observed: 2.75kA
